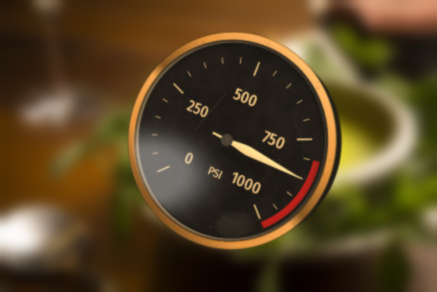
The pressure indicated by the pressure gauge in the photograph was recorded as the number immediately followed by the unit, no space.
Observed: 850psi
